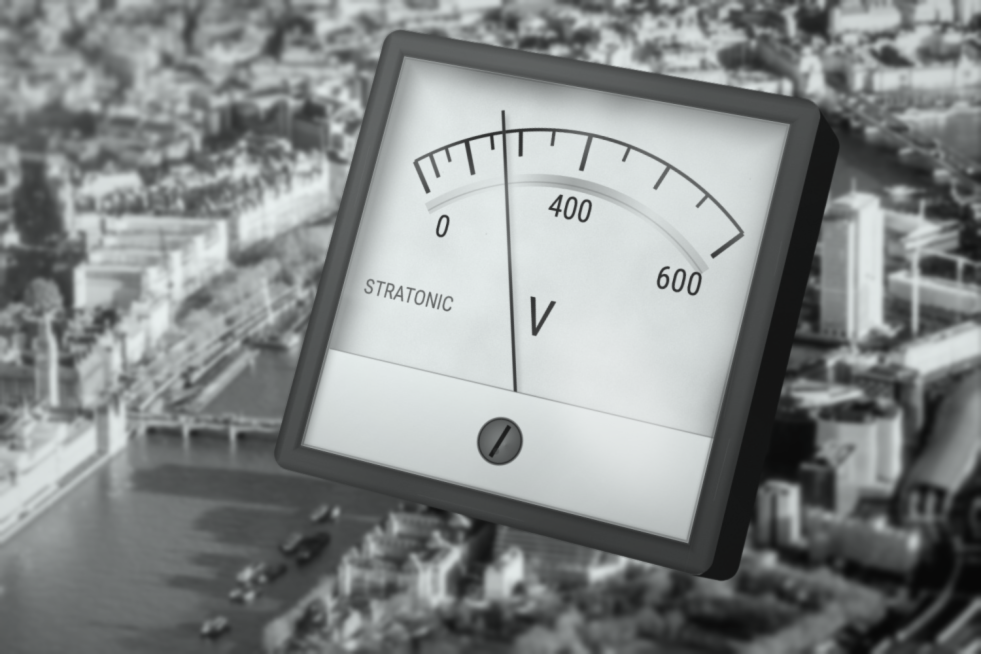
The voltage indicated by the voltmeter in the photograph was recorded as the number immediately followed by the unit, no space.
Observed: 275V
